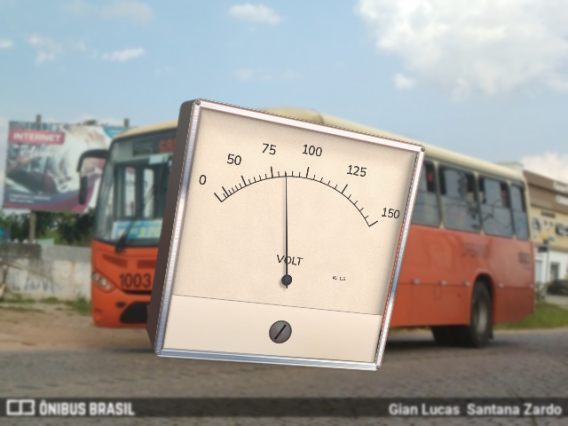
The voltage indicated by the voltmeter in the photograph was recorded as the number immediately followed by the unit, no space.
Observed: 85V
